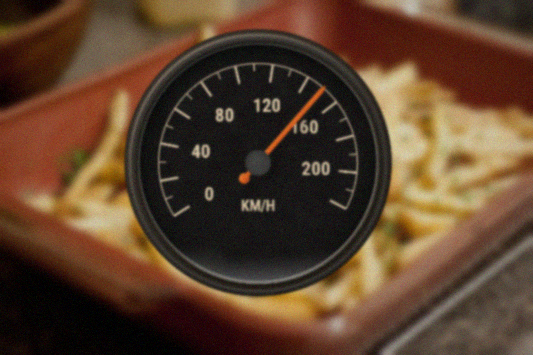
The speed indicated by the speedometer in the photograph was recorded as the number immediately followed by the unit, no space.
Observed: 150km/h
